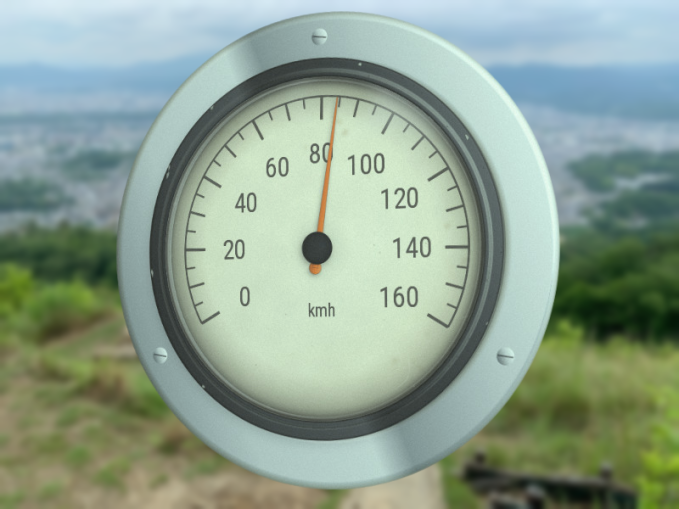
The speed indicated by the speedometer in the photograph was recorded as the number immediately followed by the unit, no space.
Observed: 85km/h
